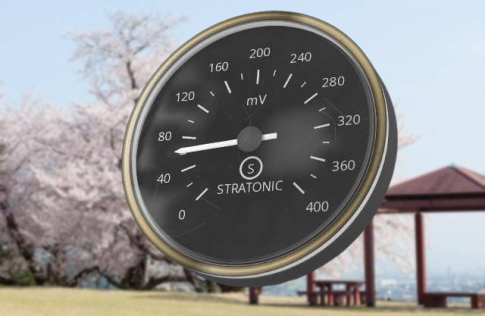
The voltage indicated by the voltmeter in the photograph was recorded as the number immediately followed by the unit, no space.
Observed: 60mV
